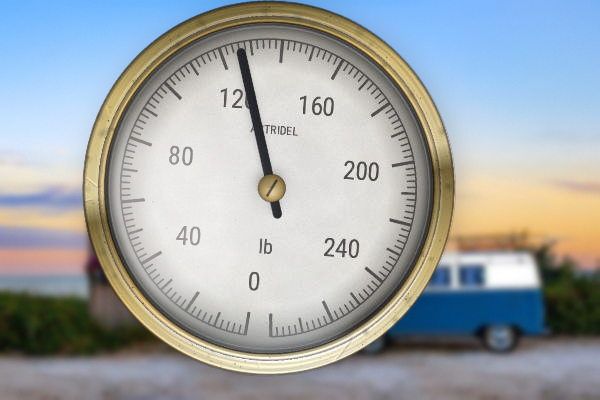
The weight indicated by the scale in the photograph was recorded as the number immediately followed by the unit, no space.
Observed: 126lb
